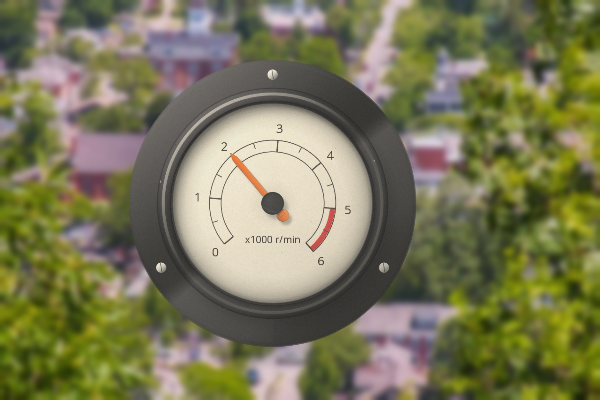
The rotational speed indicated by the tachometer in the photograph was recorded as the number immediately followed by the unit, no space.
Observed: 2000rpm
